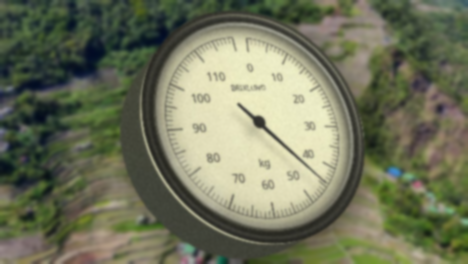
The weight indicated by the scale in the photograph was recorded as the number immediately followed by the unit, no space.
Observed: 45kg
